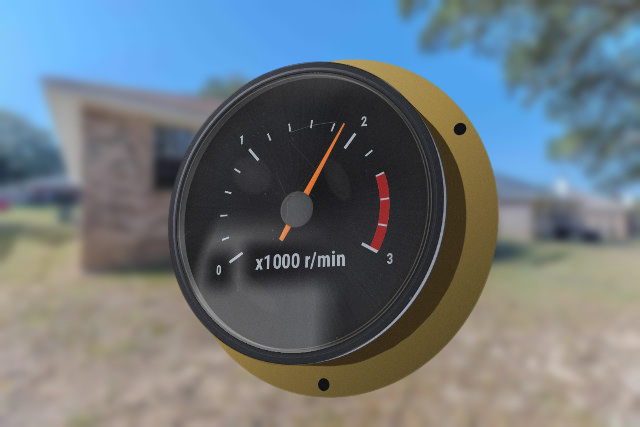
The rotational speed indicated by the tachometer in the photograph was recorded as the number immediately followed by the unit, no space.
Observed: 1900rpm
